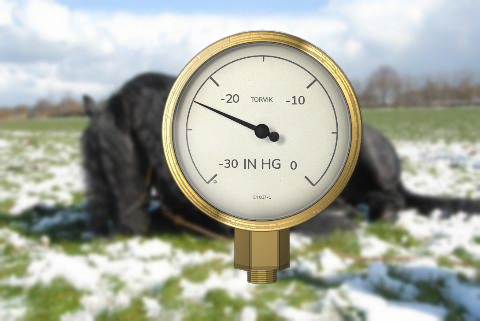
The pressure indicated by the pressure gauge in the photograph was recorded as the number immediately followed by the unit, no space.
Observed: -22.5inHg
